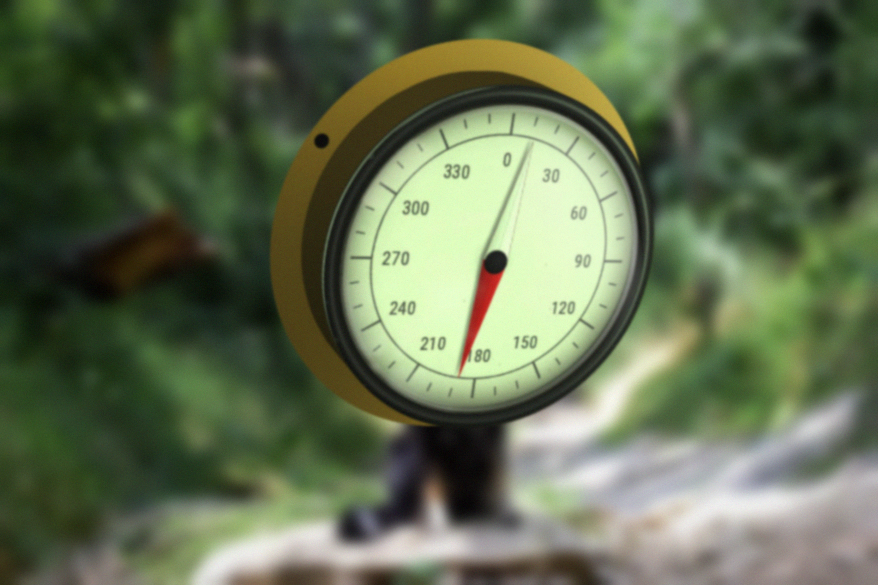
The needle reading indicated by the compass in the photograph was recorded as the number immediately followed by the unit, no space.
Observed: 190°
